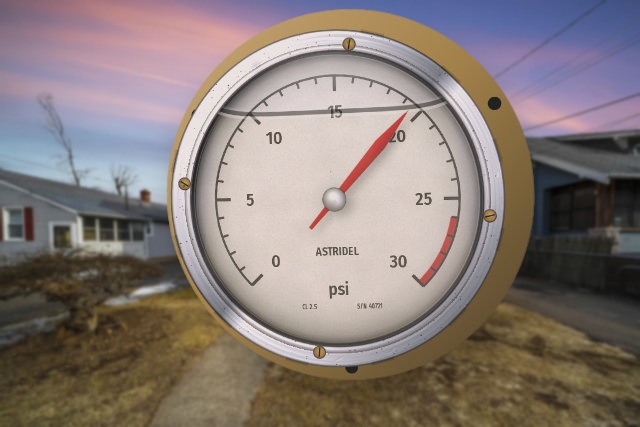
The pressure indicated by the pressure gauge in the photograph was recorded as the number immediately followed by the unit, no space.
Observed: 19.5psi
